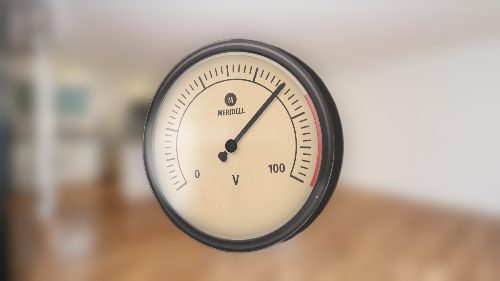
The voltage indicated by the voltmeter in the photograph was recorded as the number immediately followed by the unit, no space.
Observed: 70V
